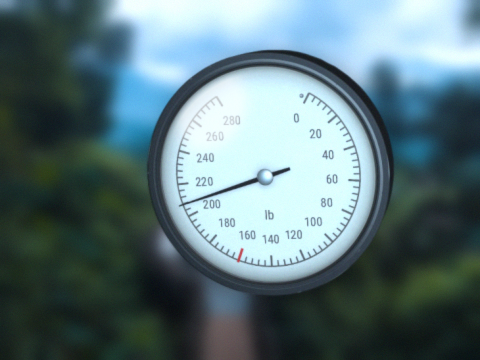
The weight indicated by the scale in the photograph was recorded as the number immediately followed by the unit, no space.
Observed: 208lb
